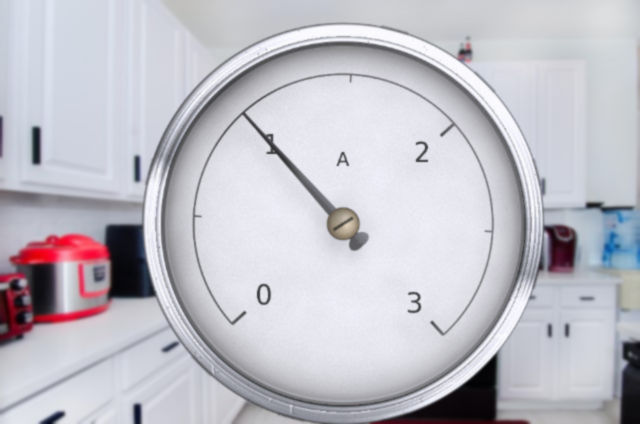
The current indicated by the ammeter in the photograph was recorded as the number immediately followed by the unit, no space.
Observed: 1A
